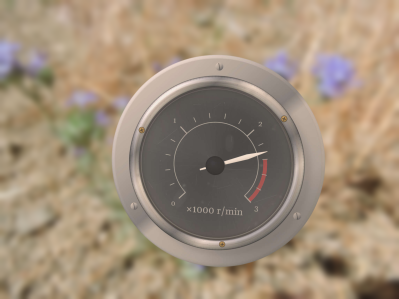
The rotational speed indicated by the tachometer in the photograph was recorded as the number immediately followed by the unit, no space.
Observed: 2300rpm
